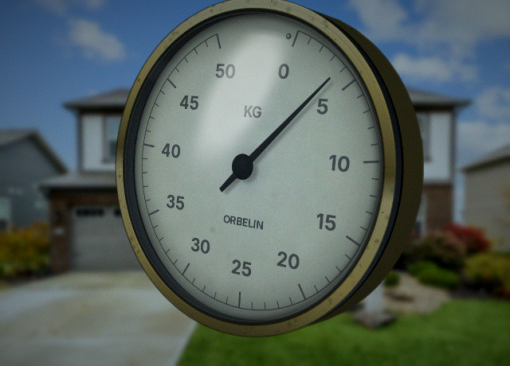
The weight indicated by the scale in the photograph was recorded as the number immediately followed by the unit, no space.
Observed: 4kg
